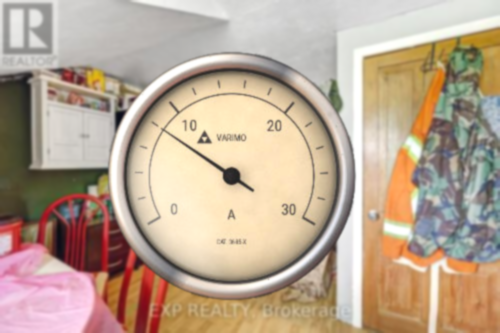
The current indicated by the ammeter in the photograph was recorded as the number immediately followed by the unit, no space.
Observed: 8A
